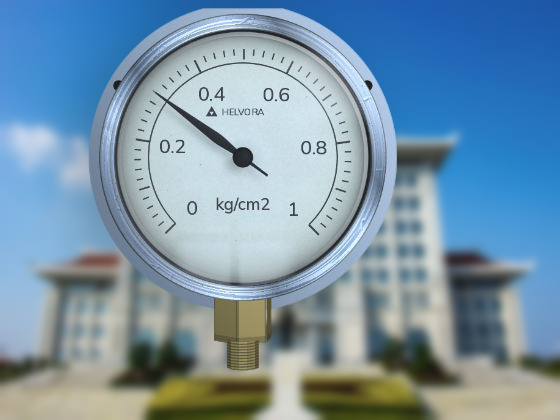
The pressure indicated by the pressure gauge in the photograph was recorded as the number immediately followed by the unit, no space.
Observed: 0.3kg/cm²
